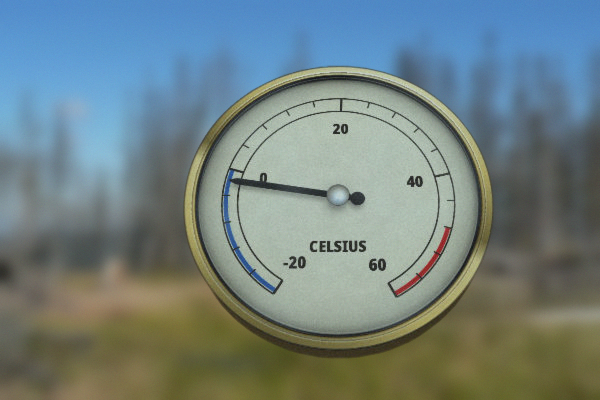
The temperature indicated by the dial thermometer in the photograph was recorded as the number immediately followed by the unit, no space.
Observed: -2°C
